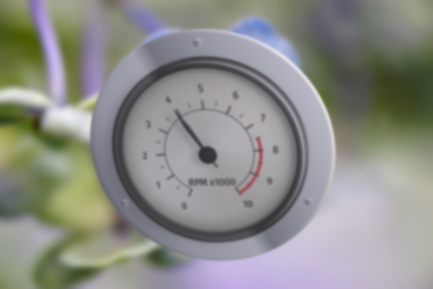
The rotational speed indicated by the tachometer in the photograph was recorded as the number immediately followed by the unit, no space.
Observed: 4000rpm
